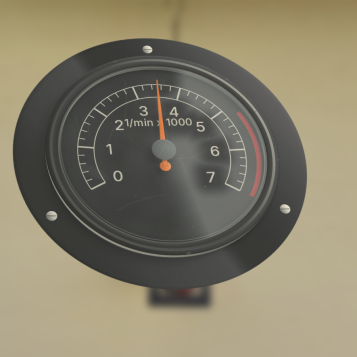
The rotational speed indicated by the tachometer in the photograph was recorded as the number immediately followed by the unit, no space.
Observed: 3500rpm
